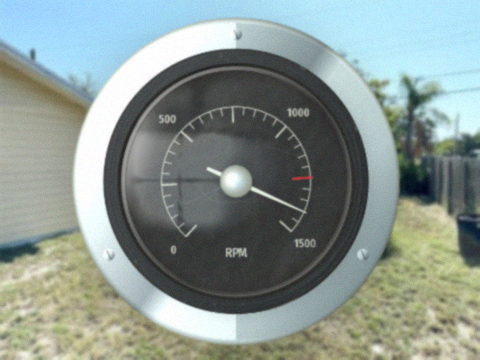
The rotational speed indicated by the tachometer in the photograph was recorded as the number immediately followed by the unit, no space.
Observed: 1400rpm
